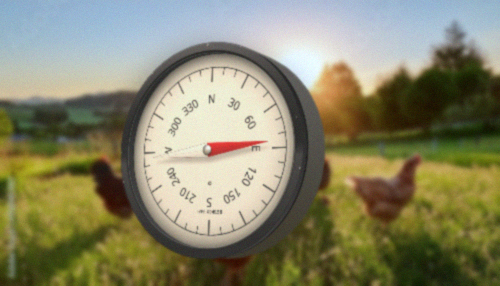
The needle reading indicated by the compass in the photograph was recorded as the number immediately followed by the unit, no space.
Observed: 85°
